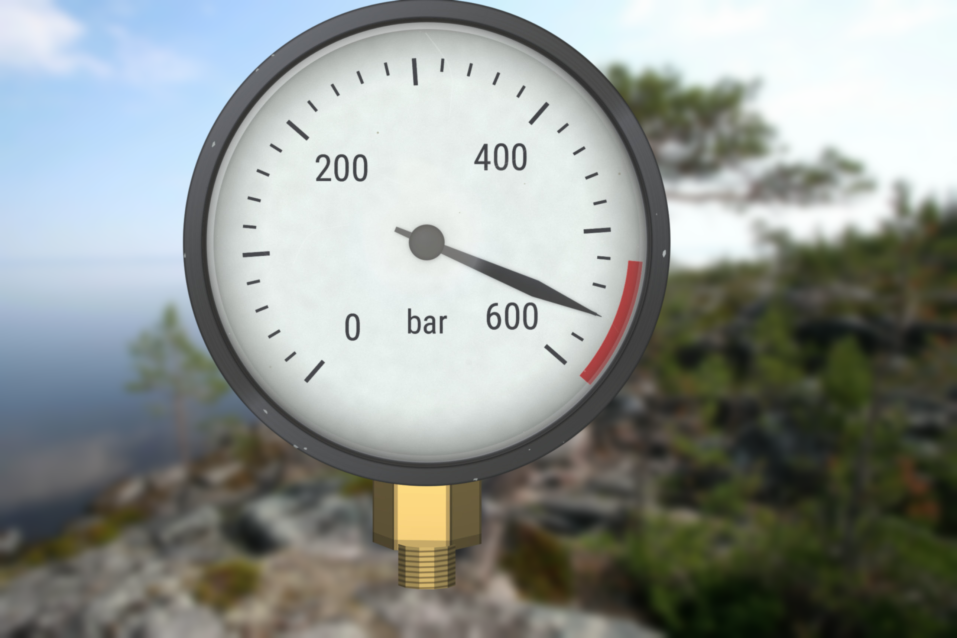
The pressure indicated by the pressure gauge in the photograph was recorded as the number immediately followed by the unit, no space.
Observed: 560bar
